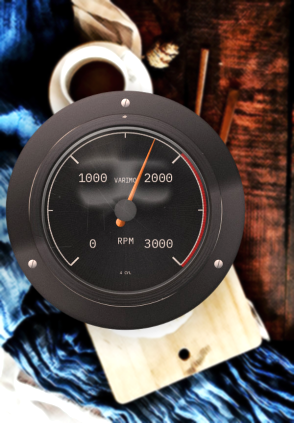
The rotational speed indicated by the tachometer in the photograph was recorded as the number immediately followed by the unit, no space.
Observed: 1750rpm
